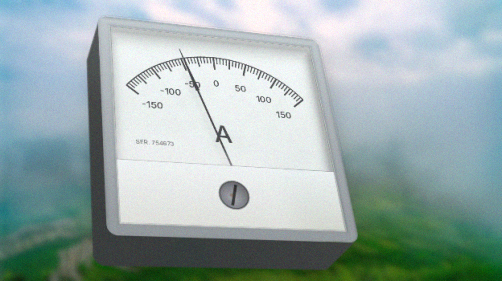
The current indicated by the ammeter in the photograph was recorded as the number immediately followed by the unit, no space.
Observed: -50A
